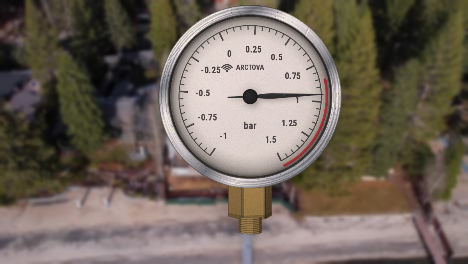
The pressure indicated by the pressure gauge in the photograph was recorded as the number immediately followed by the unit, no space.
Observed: 0.95bar
